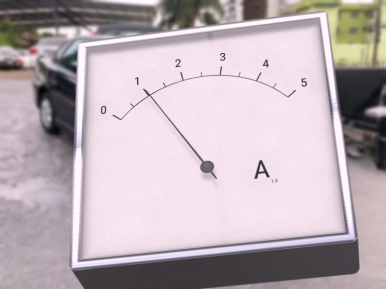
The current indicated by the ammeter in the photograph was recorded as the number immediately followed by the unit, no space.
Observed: 1A
